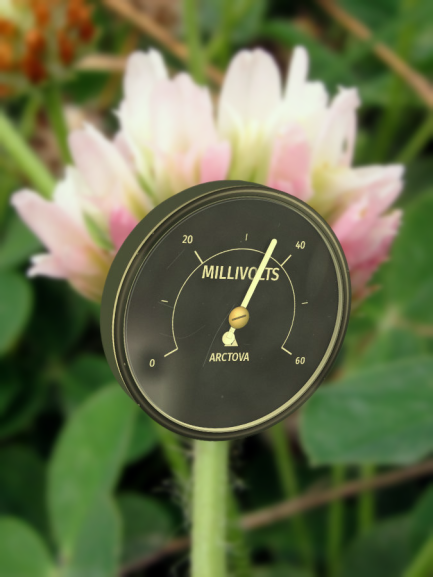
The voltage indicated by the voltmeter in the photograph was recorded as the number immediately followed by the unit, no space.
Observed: 35mV
